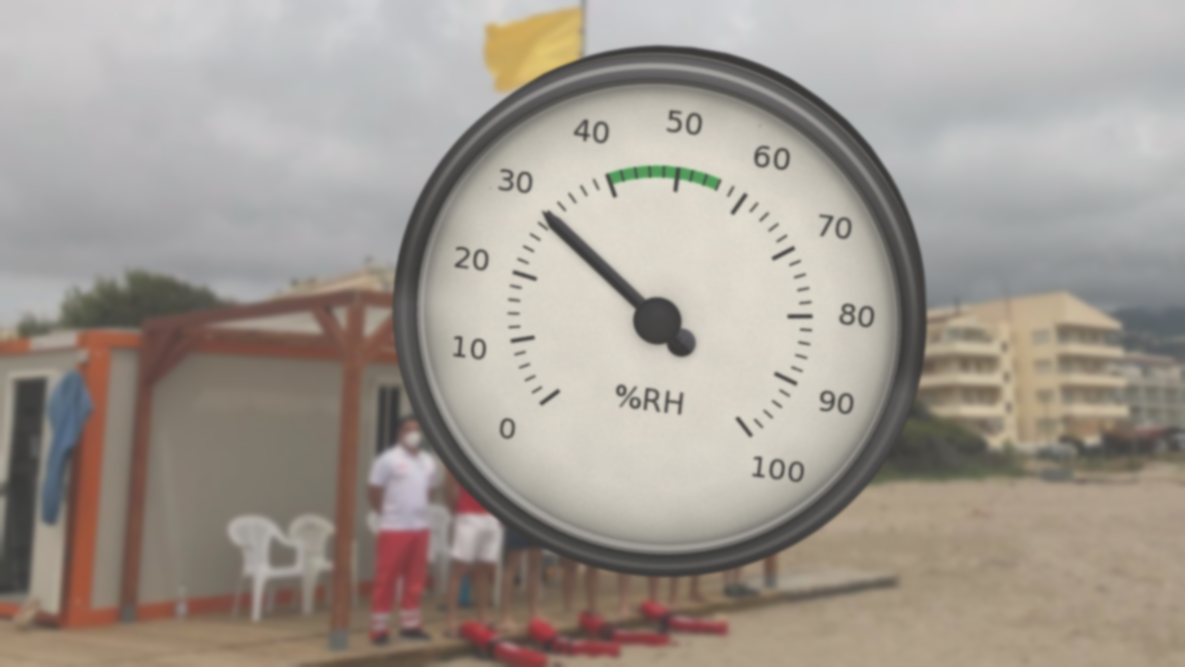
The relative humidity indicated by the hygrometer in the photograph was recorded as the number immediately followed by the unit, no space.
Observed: 30%
